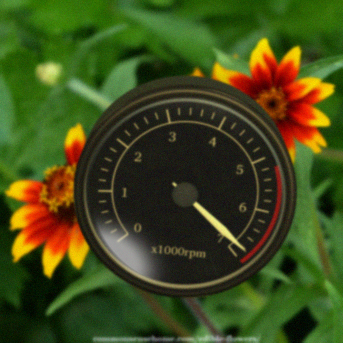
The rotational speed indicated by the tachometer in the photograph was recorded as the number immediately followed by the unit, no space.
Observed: 6800rpm
